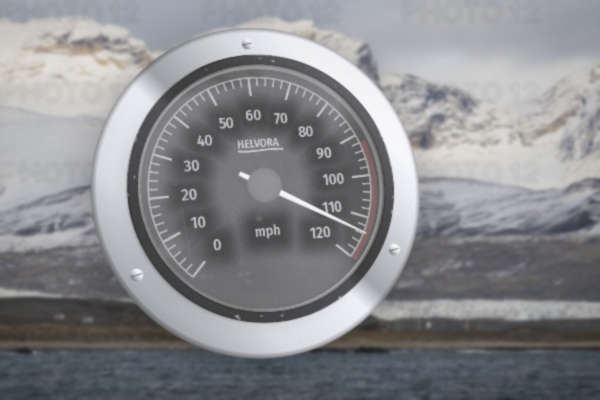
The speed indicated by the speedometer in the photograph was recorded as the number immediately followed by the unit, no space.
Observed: 114mph
